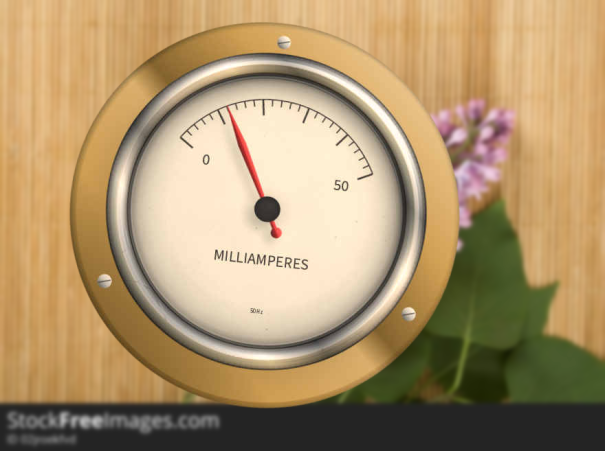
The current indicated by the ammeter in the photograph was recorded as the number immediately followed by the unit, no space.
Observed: 12mA
